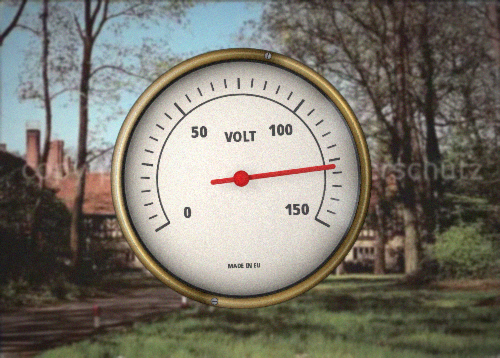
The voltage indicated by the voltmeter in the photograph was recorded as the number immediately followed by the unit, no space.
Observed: 127.5V
